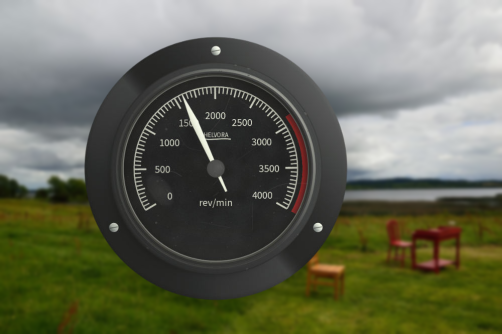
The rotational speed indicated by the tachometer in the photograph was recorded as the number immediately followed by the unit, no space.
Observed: 1600rpm
